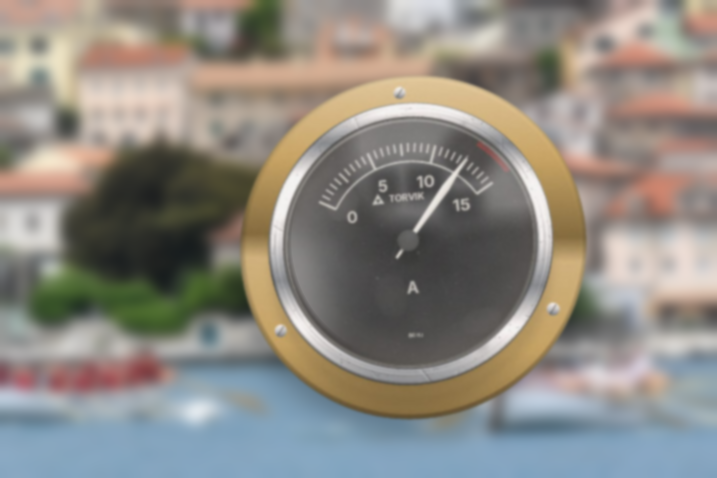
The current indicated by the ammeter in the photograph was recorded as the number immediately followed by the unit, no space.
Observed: 12.5A
